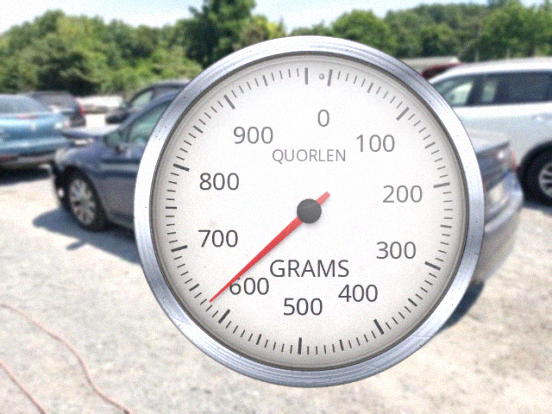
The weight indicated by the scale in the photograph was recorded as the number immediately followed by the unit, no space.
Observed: 625g
